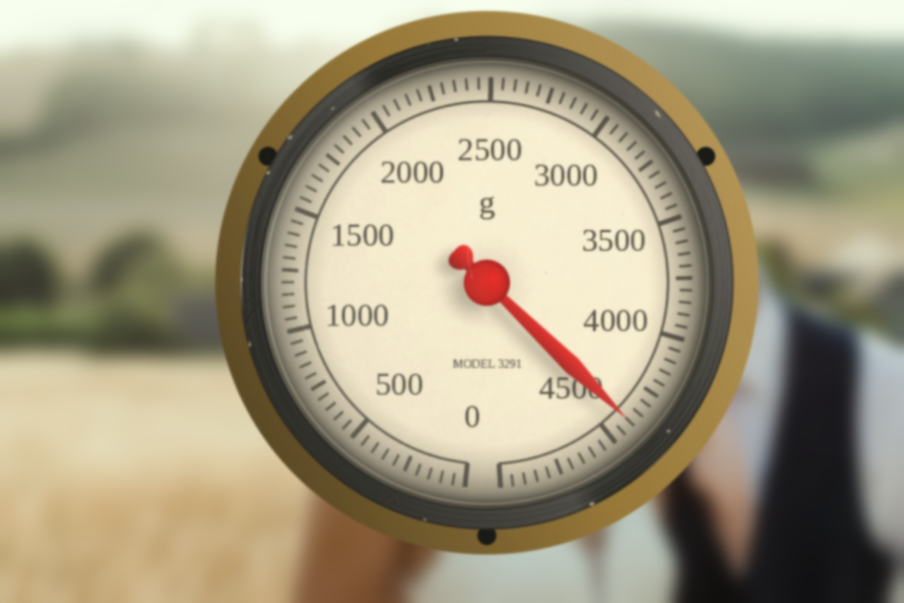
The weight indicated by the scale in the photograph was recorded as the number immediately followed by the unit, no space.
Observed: 4400g
